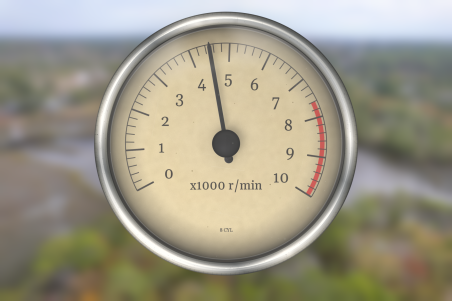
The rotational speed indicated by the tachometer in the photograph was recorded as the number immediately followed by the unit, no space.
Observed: 4500rpm
